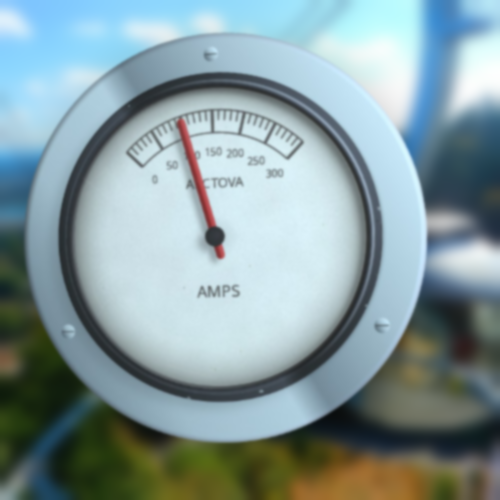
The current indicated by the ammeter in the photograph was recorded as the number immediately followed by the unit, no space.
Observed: 100A
